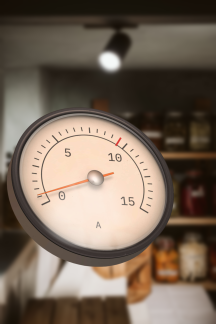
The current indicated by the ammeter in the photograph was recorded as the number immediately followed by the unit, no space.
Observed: 0.5A
